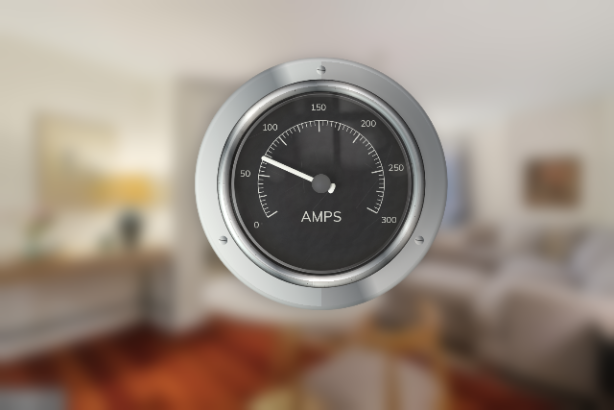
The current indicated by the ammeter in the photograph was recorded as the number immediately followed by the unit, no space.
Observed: 70A
